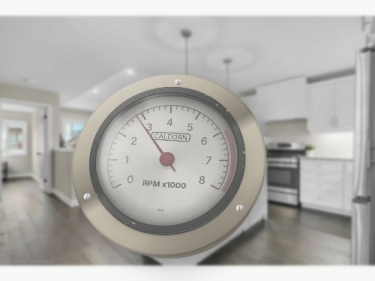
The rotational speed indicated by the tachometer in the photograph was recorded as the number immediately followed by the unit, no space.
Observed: 2800rpm
